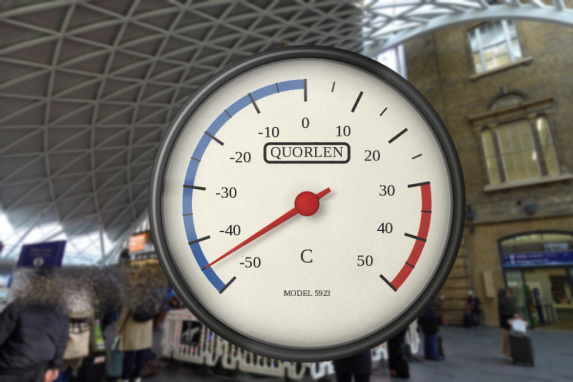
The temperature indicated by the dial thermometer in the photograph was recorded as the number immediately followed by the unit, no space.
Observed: -45°C
